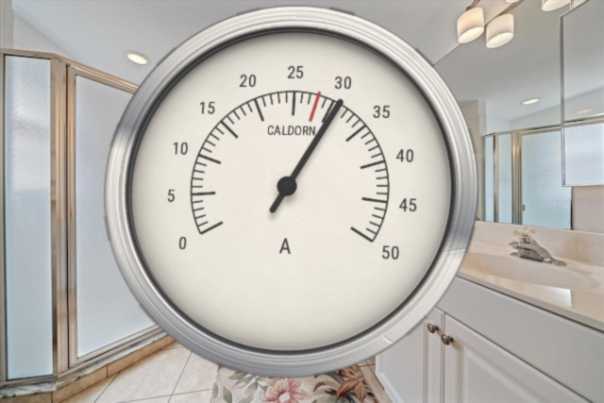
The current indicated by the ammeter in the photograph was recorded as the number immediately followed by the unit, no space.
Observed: 31A
